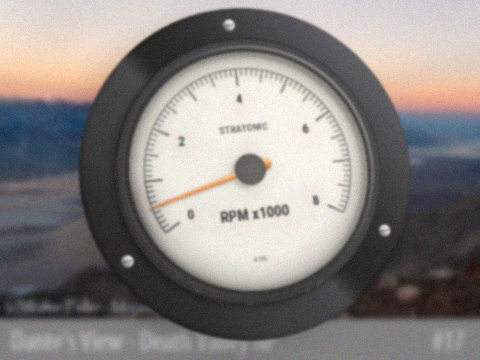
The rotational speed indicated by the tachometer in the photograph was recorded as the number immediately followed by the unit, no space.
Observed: 500rpm
